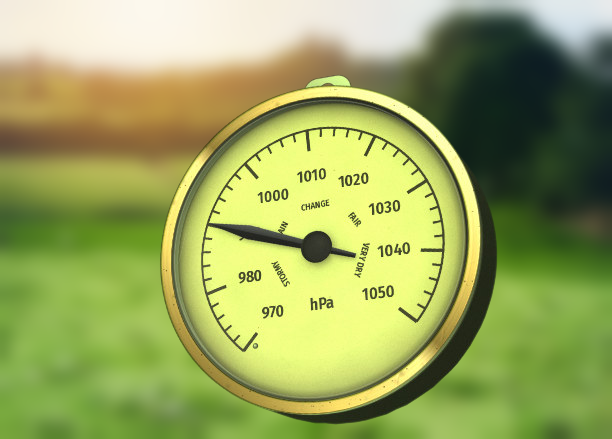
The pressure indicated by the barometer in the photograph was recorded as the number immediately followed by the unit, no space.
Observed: 990hPa
